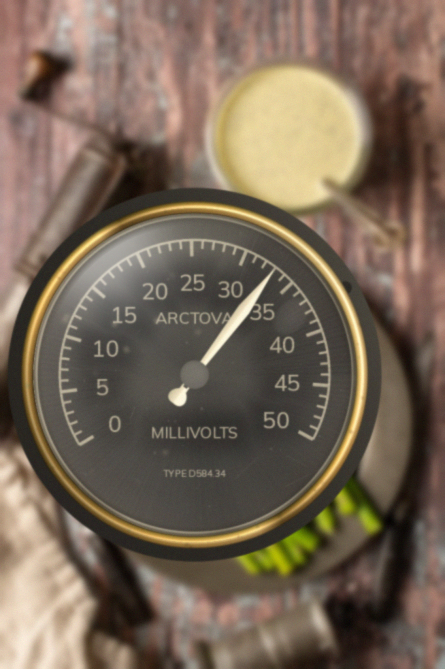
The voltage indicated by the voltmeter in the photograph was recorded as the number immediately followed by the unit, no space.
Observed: 33mV
